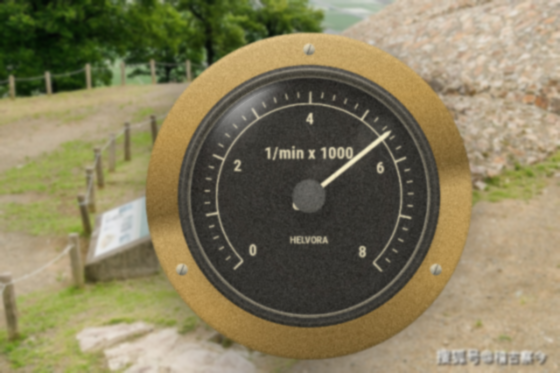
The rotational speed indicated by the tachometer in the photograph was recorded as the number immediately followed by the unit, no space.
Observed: 5500rpm
